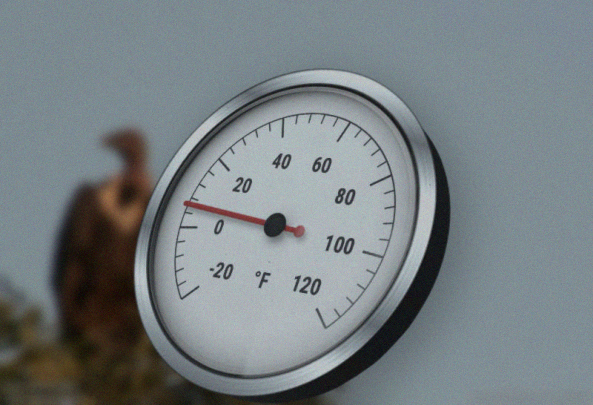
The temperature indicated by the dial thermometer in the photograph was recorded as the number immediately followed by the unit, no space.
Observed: 6°F
